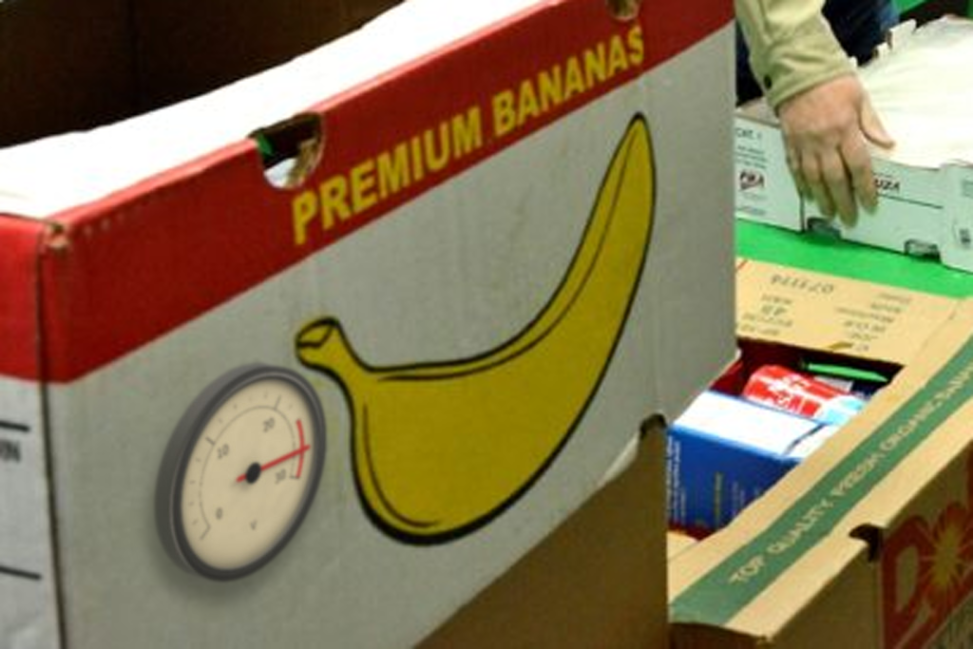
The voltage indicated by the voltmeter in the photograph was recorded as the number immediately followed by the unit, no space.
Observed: 27V
